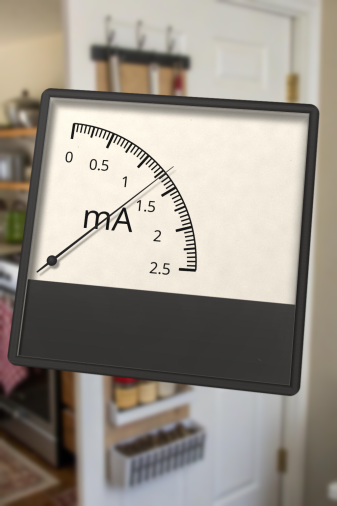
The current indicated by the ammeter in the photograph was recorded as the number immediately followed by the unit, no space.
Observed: 1.3mA
